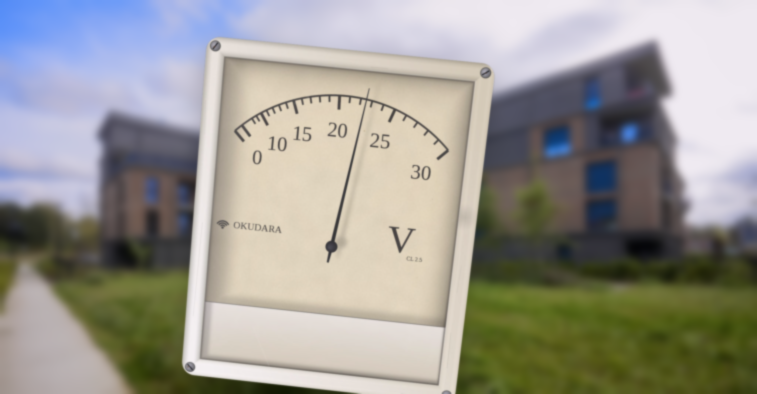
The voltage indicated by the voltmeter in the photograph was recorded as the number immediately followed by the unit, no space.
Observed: 22.5V
